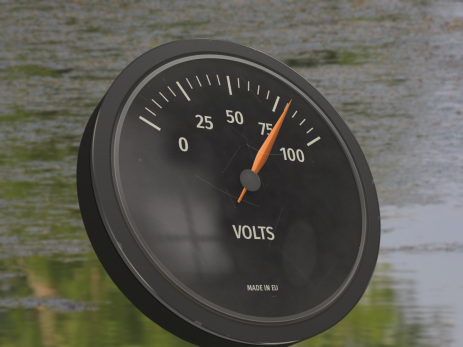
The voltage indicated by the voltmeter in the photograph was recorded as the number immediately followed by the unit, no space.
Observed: 80V
